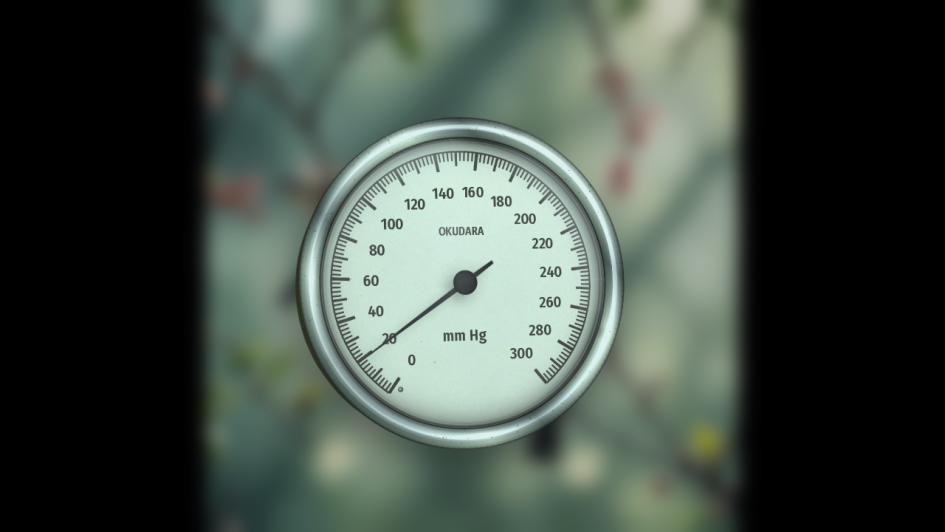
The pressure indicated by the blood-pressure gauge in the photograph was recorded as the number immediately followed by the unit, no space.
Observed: 20mmHg
